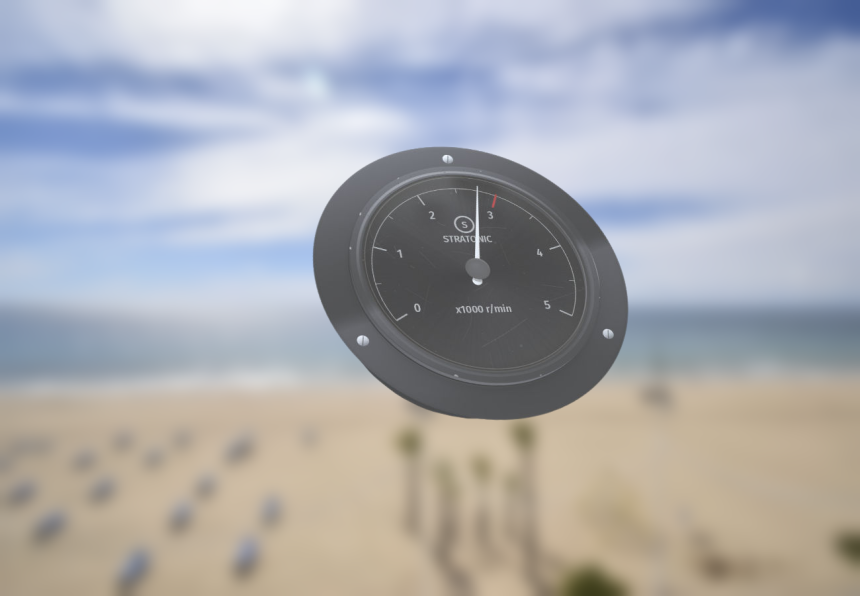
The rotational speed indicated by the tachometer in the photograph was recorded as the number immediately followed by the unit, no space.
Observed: 2750rpm
